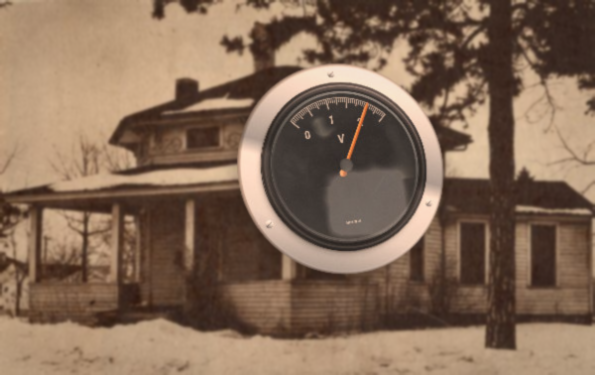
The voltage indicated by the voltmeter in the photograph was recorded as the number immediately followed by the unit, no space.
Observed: 2V
